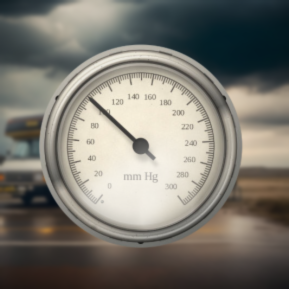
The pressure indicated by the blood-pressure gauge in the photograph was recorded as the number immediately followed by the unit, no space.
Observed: 100mmHg
